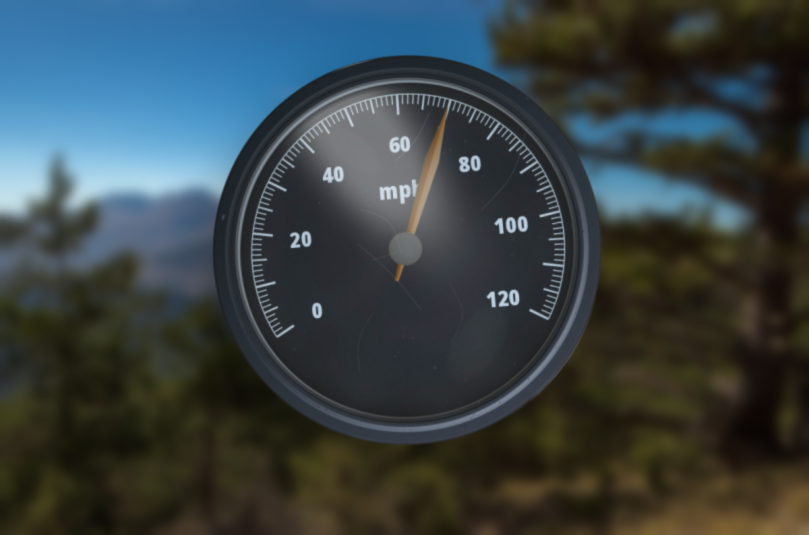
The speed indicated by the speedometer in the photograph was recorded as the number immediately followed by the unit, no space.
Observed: 70mph
